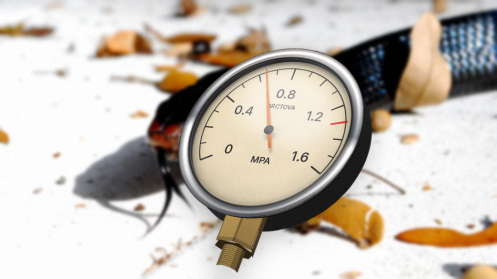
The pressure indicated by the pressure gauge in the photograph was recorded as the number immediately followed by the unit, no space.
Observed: 0.65MPa
